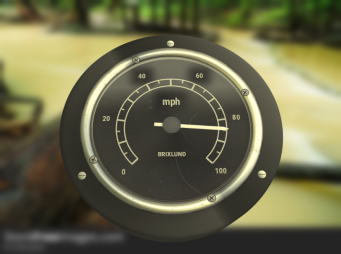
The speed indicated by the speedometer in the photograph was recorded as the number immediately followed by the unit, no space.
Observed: 85mph
